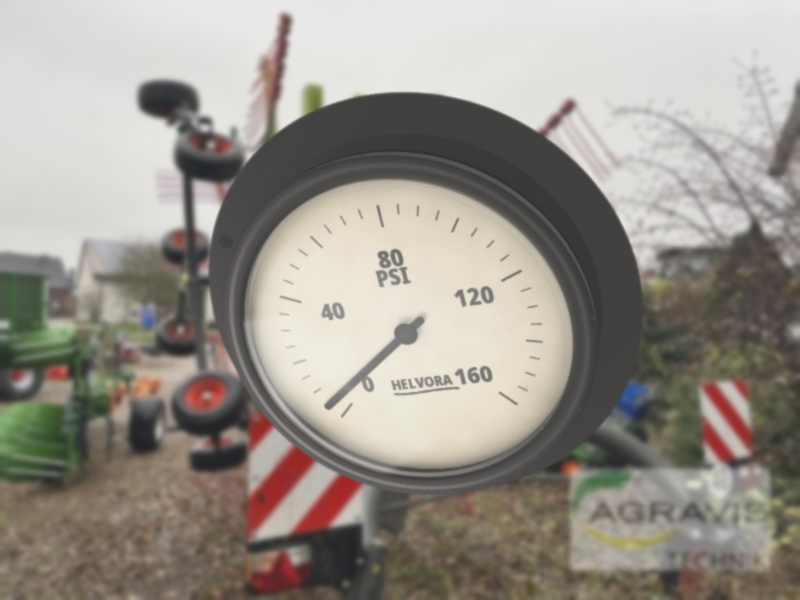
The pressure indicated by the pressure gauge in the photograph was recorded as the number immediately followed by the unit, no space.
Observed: 5psi
